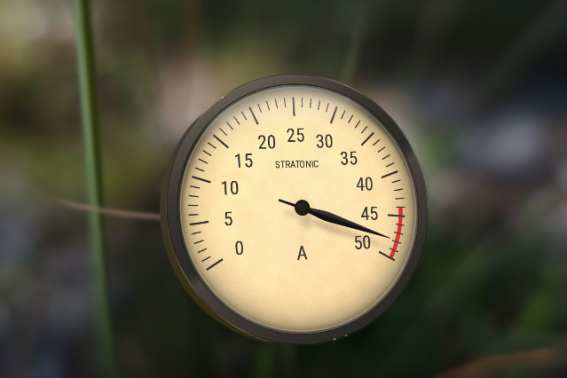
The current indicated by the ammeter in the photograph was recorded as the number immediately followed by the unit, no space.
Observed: 48A
